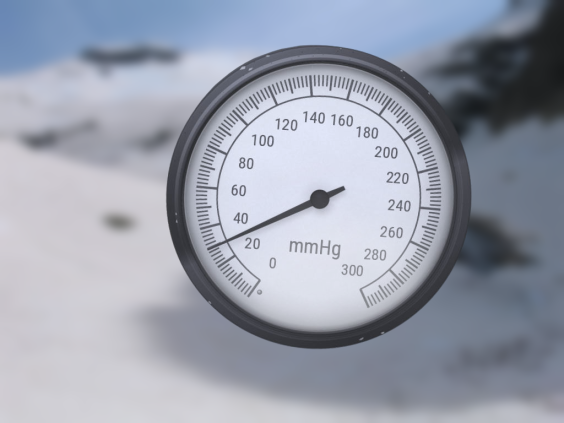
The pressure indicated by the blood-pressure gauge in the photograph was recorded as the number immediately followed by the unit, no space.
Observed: 30mmHg
